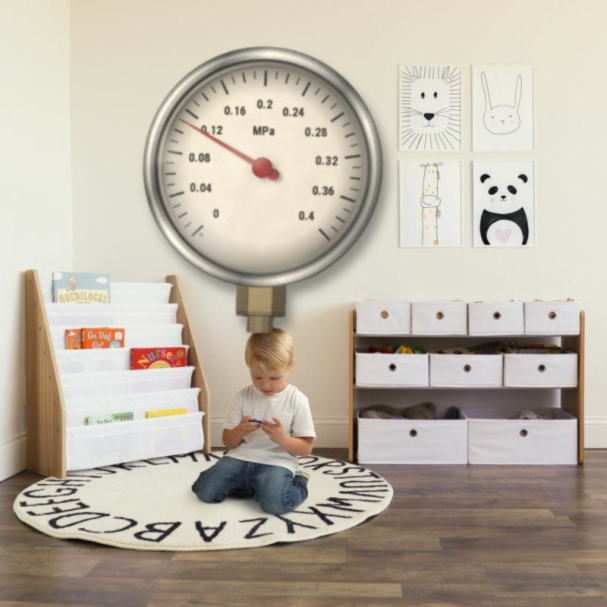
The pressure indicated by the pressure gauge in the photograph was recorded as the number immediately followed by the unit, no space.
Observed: 0.11MPa
